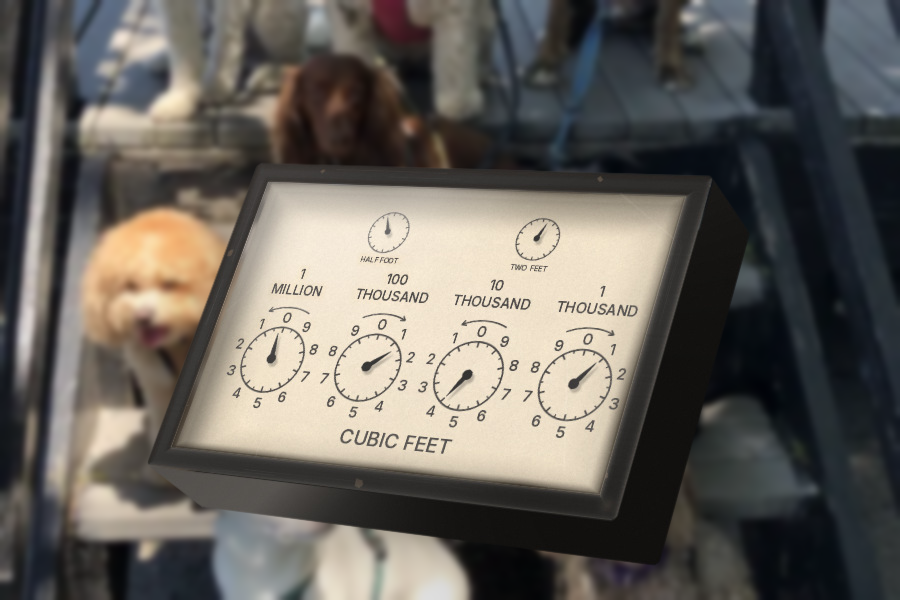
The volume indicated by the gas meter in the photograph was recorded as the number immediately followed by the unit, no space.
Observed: 14100ft³
